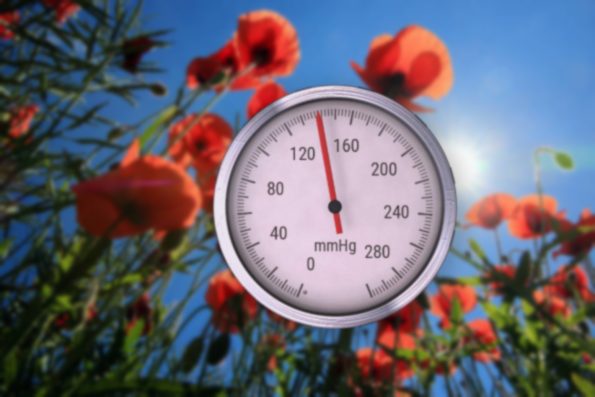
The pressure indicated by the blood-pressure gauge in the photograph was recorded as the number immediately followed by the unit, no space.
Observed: 140mmHg
